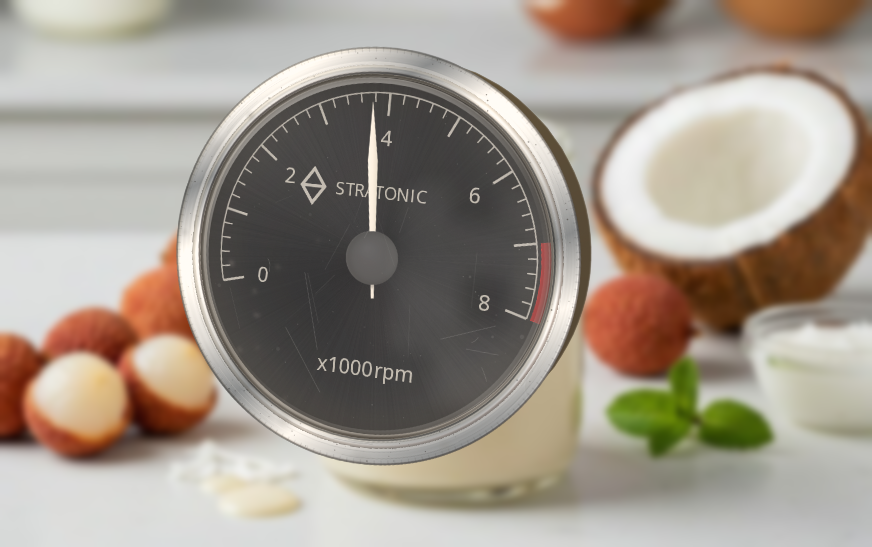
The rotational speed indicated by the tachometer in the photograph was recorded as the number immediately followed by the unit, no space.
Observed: 3800rpm
